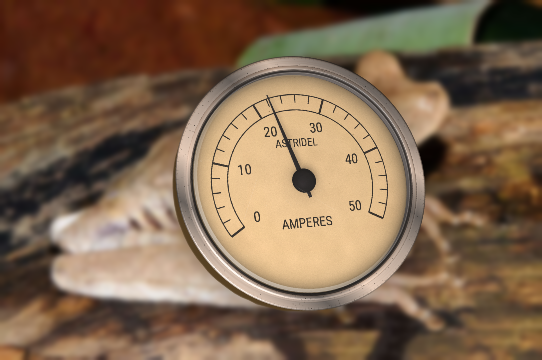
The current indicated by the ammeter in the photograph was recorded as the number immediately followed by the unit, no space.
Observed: 22A
